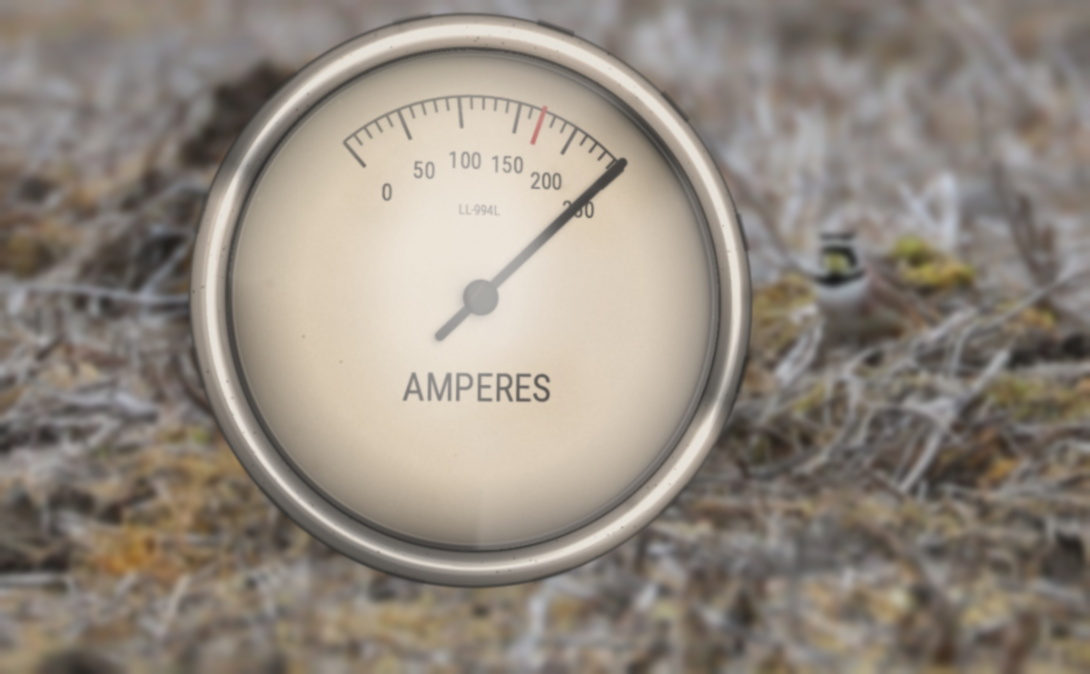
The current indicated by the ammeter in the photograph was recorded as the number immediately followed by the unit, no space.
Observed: 245A
